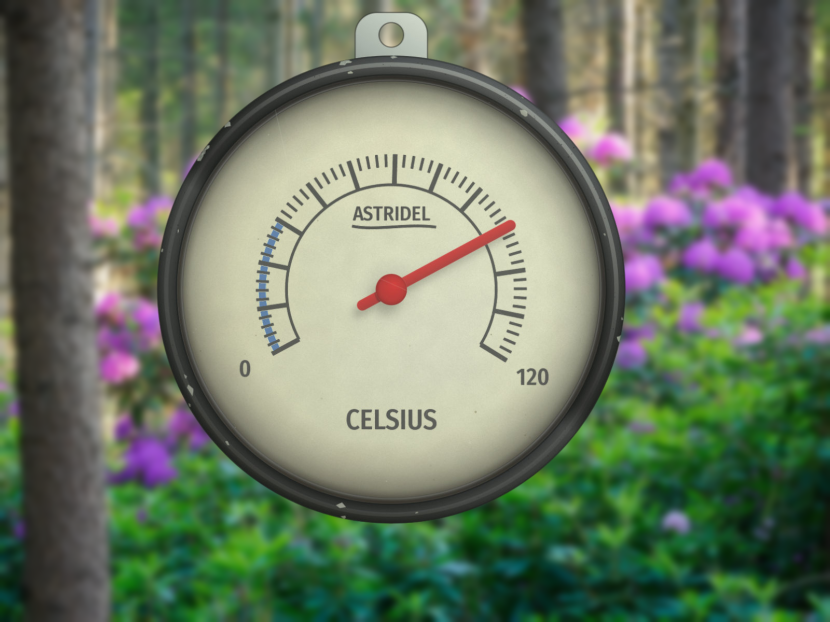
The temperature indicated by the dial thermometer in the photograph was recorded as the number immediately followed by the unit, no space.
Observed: 90°C
